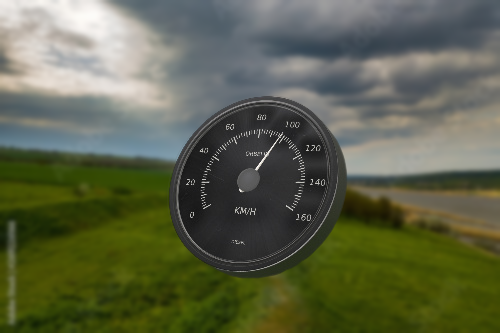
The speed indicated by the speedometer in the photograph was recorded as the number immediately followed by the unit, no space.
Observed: 100km/h
